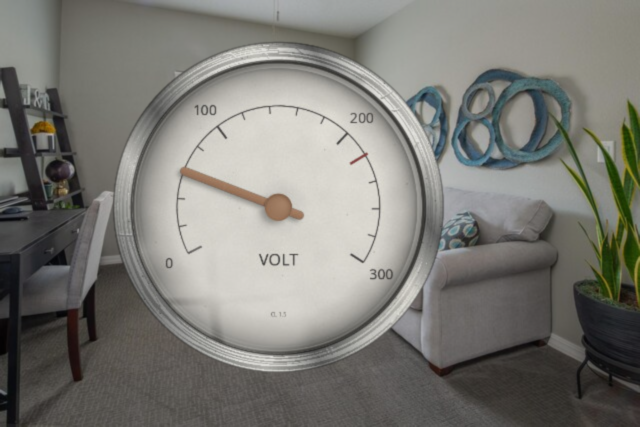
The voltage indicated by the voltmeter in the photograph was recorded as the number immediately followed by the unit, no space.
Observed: 60V
